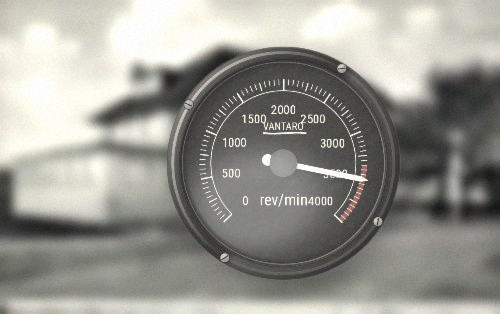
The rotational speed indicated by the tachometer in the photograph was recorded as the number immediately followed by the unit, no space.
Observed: 3500rpm
